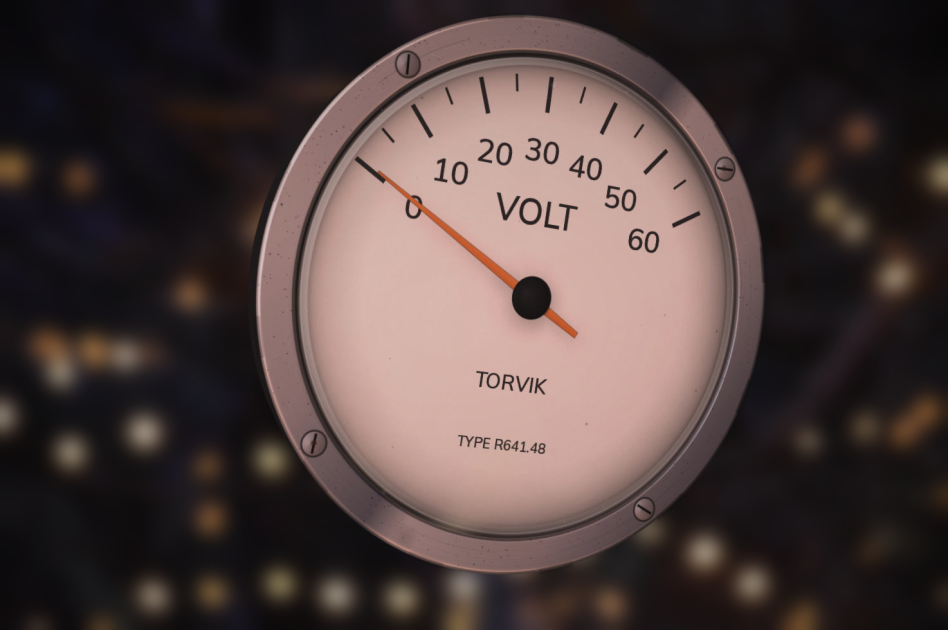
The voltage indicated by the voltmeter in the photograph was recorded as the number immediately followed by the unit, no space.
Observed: 0V
